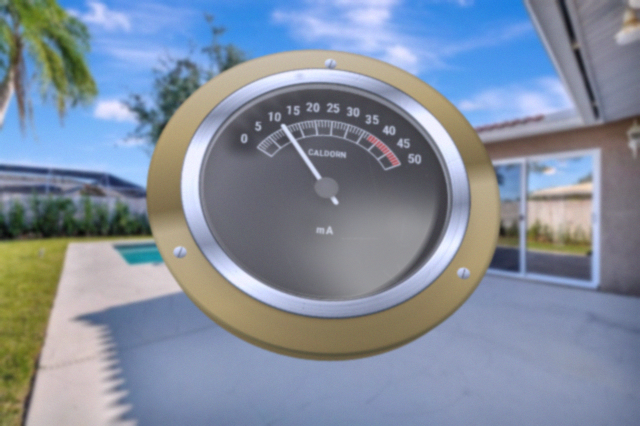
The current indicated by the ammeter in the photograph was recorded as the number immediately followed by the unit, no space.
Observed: 10mA
